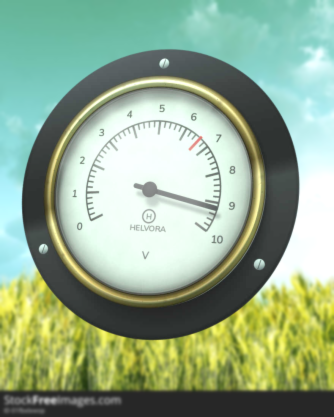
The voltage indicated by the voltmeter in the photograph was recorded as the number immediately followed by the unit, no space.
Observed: 9.2V
